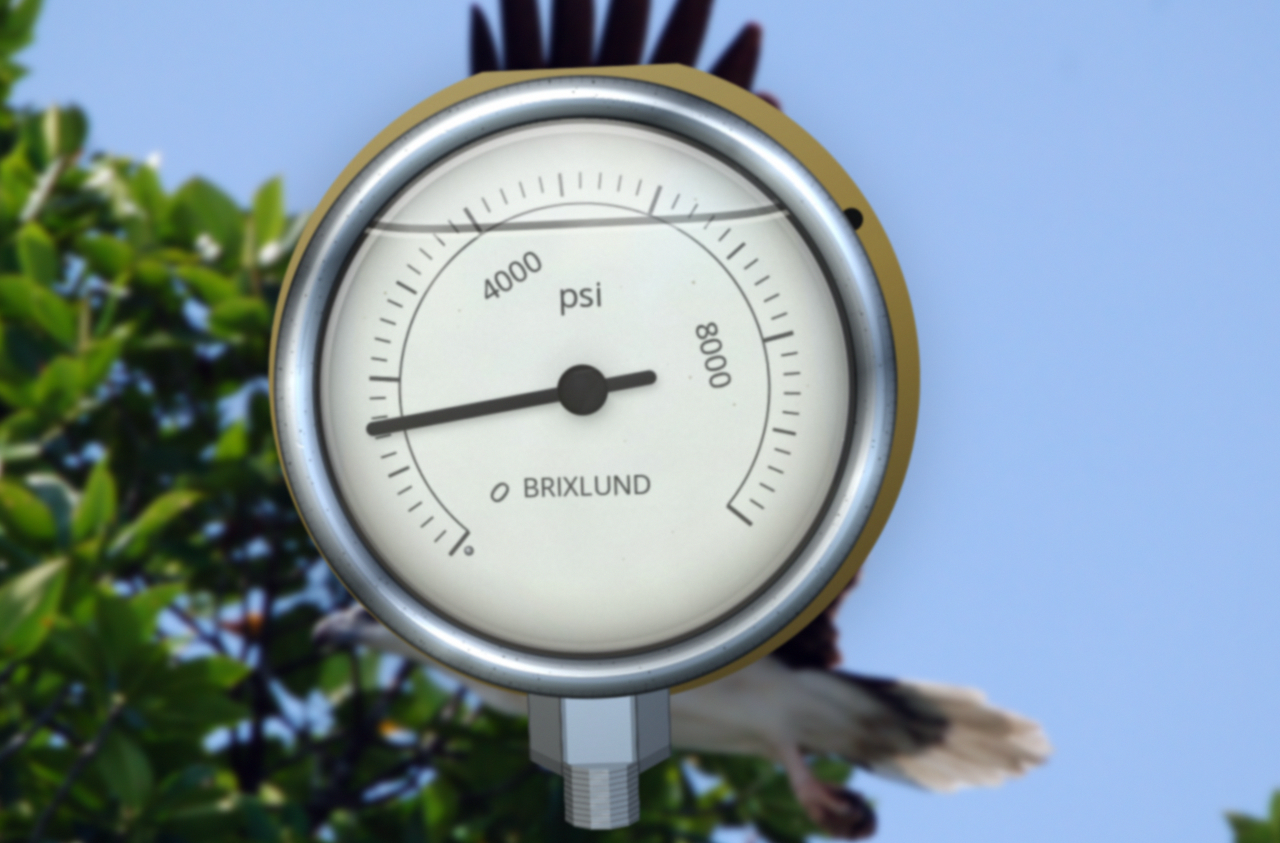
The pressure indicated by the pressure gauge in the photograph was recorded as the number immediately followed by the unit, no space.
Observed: 1500psi
